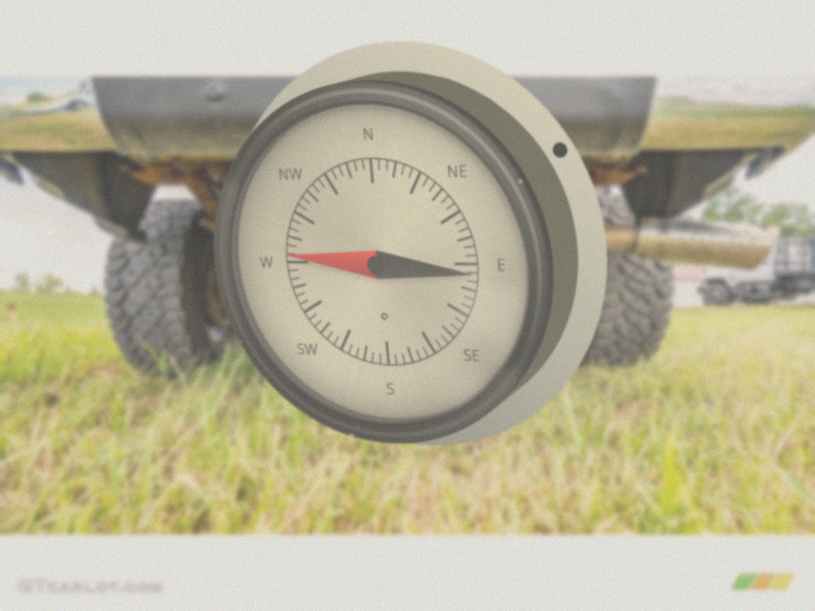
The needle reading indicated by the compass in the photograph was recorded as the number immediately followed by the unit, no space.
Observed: 275°
